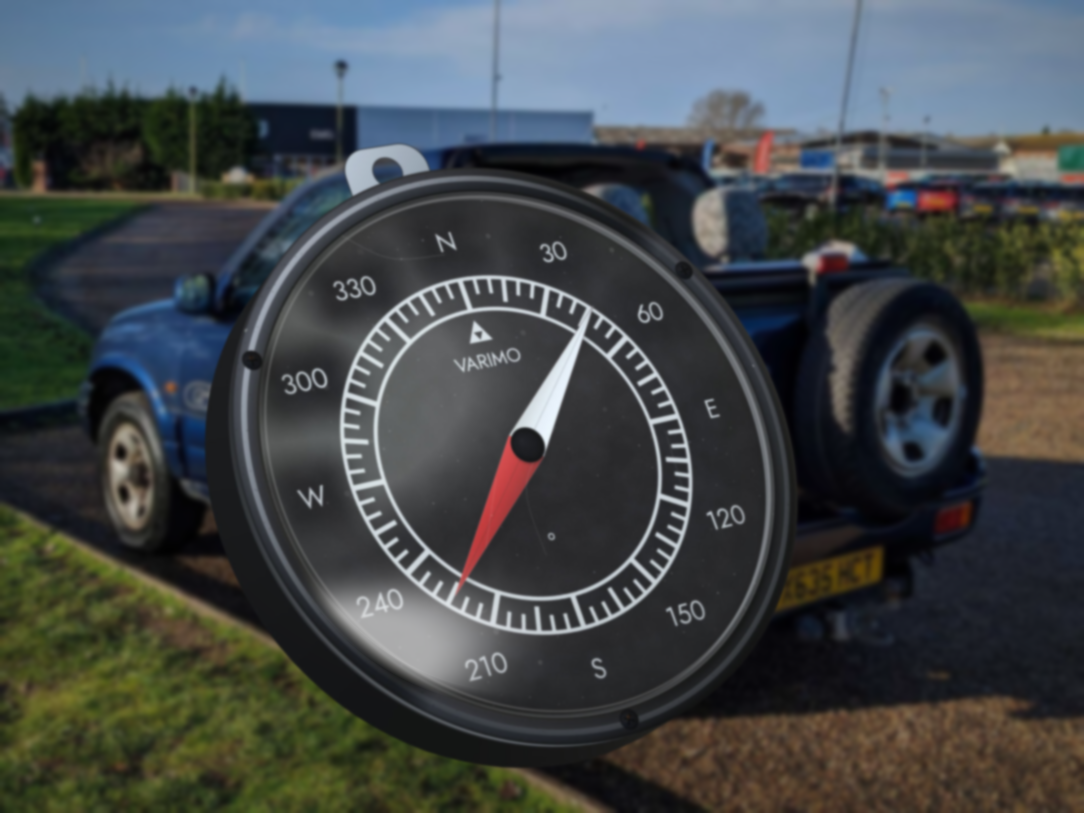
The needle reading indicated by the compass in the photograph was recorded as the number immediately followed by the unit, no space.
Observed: 225°
